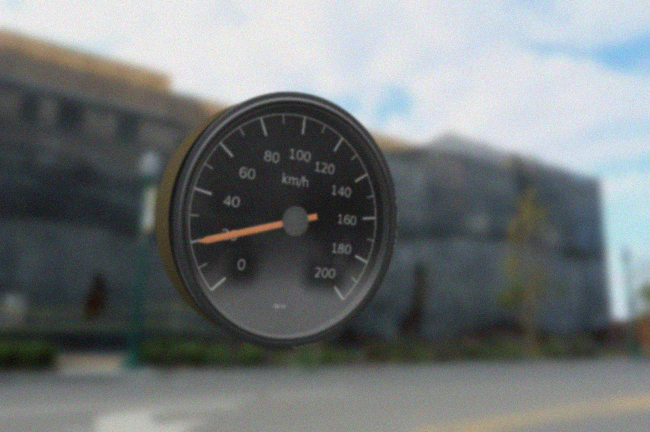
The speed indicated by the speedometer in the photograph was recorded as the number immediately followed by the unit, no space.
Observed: 20km/h
